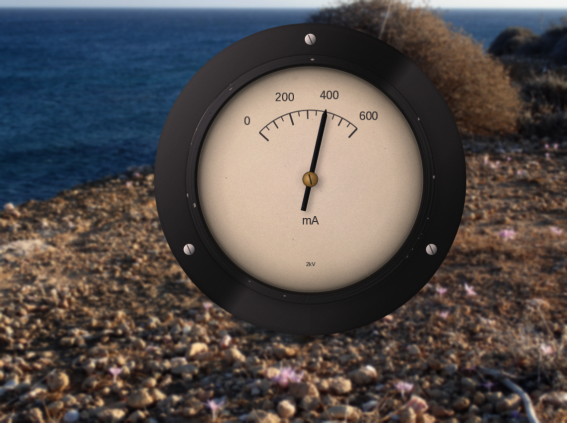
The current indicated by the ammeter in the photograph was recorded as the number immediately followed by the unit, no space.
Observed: 400mA
